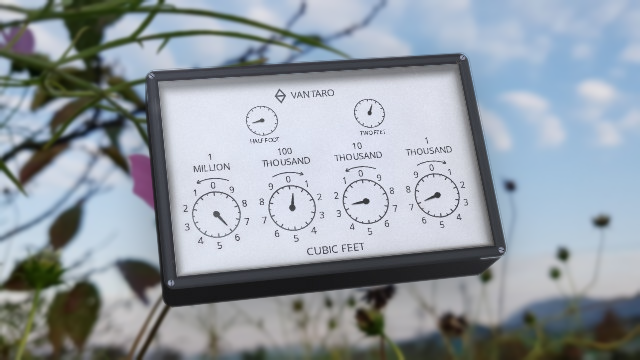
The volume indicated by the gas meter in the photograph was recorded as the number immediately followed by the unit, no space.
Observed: 602700ft³
